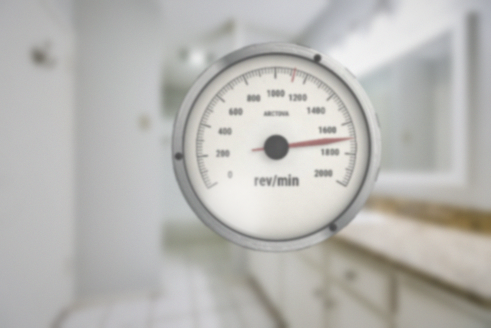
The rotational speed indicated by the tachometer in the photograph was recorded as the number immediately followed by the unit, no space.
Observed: 1700rpm
